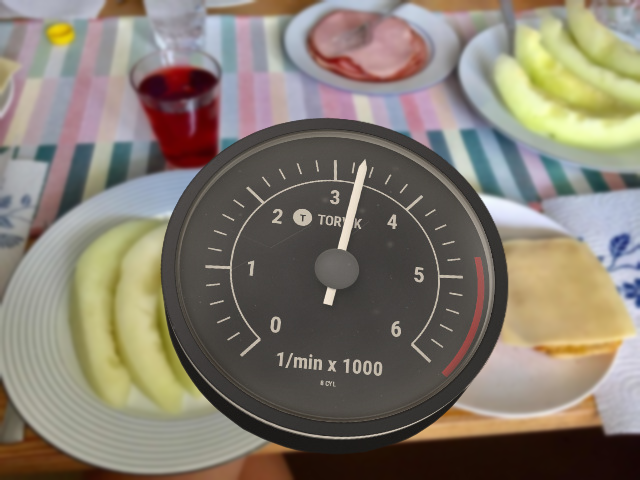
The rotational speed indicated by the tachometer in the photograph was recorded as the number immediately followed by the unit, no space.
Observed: 3300rpm
